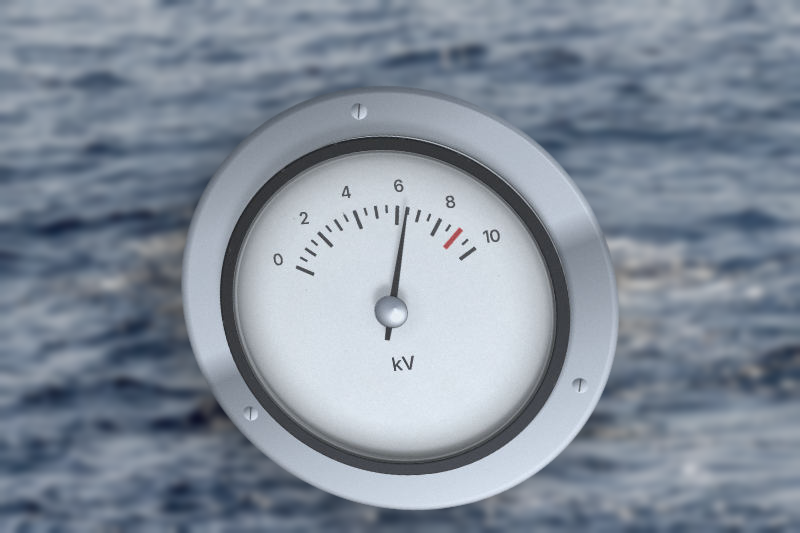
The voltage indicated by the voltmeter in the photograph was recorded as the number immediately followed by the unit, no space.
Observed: 6.5kV
